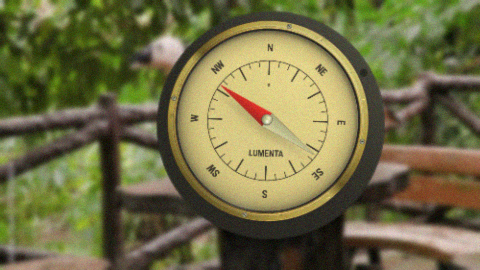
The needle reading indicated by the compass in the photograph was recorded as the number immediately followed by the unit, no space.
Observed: 305°
